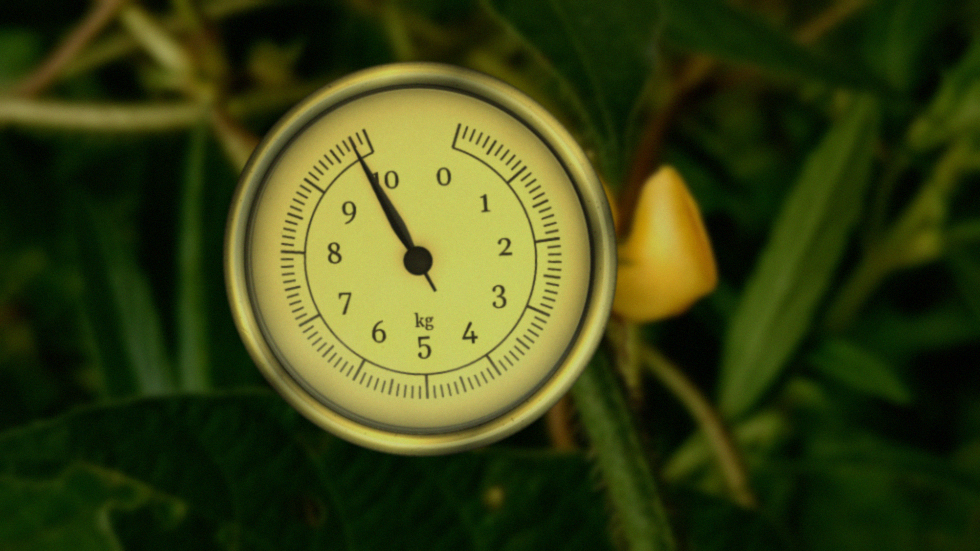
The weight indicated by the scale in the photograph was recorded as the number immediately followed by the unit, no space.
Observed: 9.8kg
